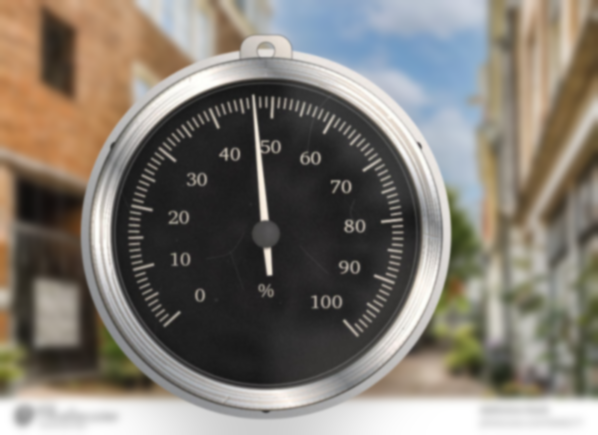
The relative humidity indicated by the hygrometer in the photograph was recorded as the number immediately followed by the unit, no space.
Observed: 47%
